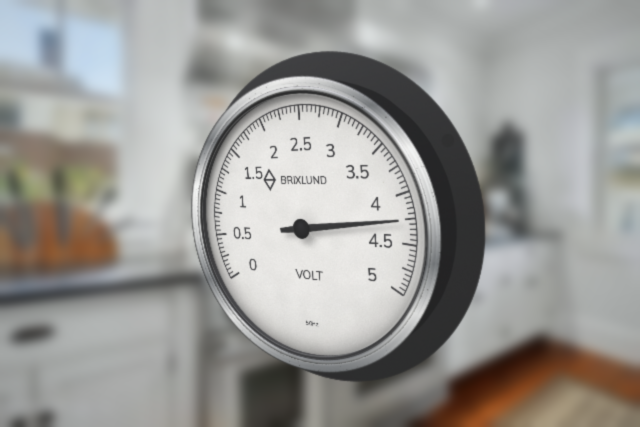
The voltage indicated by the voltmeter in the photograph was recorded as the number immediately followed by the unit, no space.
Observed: 4.25V
